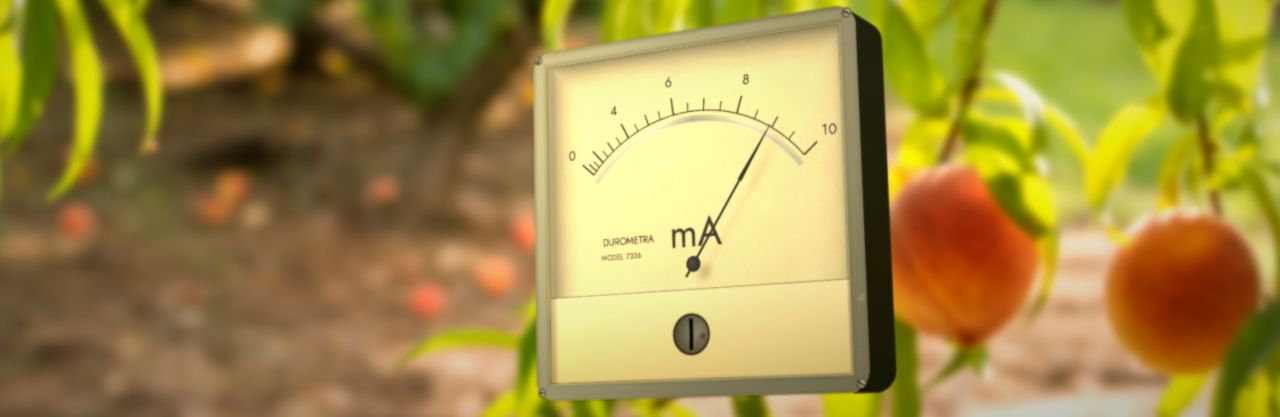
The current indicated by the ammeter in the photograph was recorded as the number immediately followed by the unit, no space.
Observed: 9mA
